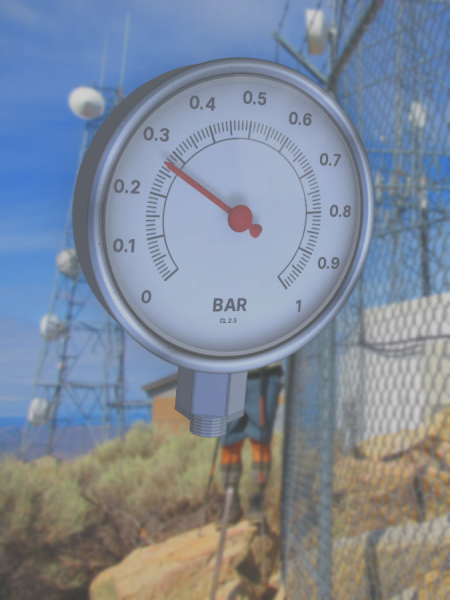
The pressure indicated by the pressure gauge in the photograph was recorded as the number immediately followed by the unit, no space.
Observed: 0.27bar
